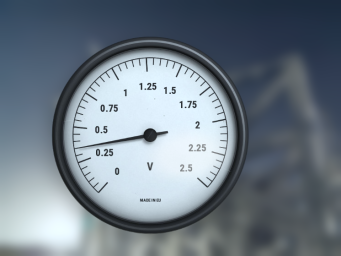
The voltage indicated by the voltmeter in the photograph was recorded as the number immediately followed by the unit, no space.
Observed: 0.35V
